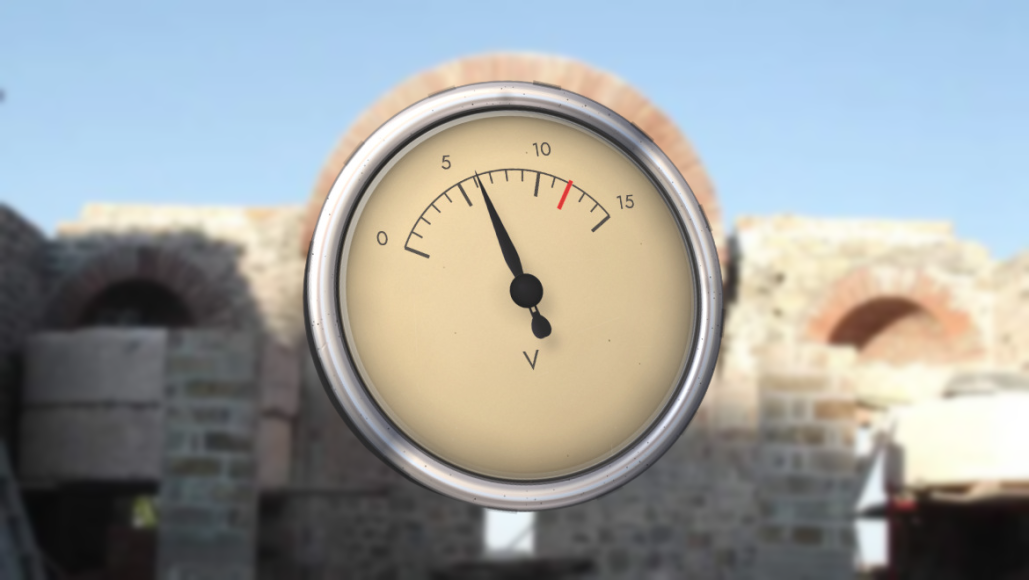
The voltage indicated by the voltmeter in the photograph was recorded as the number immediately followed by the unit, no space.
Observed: 6V
